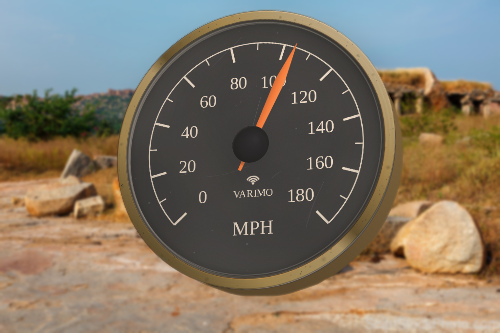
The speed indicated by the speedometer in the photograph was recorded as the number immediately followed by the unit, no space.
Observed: 105mph
